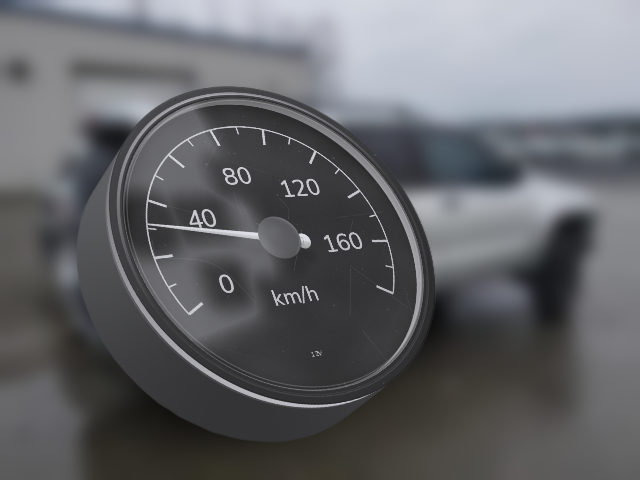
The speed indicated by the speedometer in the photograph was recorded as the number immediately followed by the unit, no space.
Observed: 30km/h
